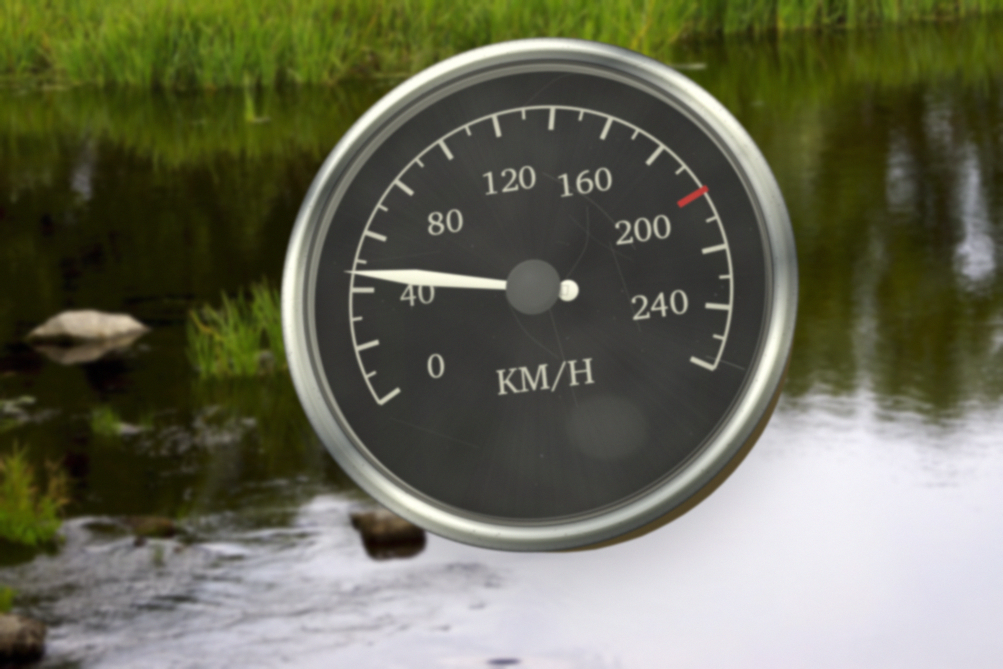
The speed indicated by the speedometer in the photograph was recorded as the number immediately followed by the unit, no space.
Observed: 45km/h
